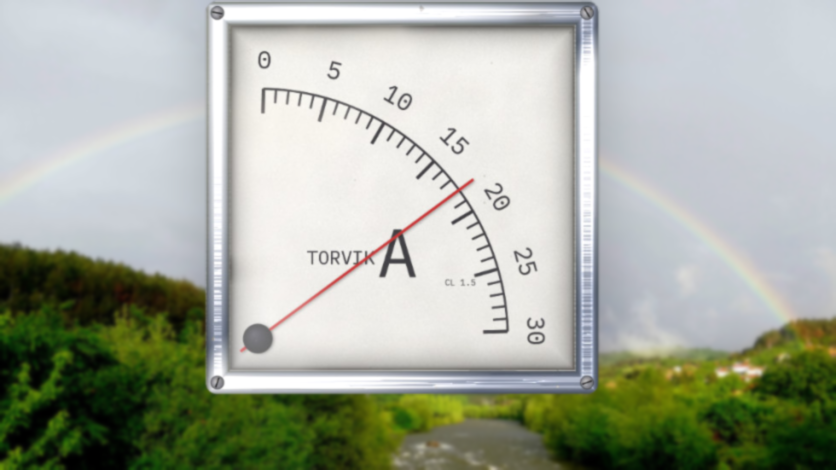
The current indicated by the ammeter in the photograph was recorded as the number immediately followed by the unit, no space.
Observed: 18A
